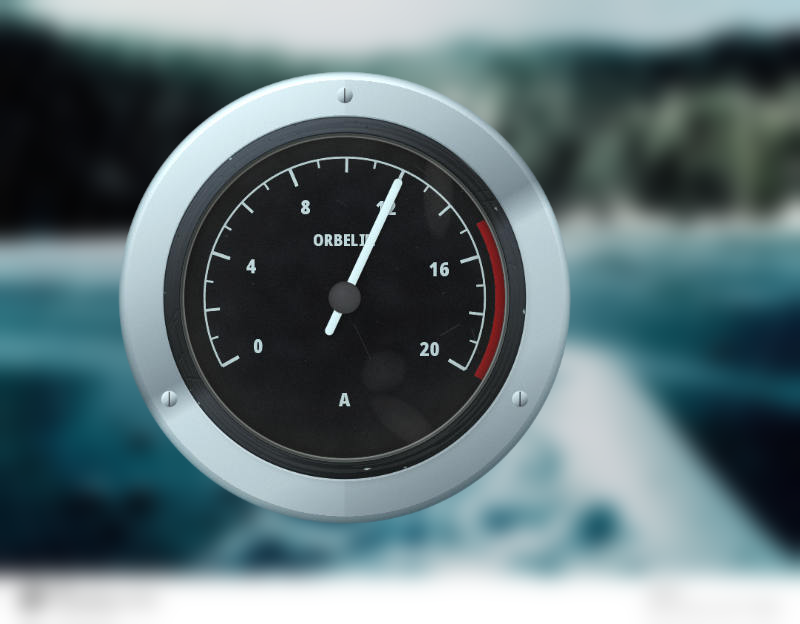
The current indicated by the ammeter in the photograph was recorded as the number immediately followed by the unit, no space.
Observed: 12A
